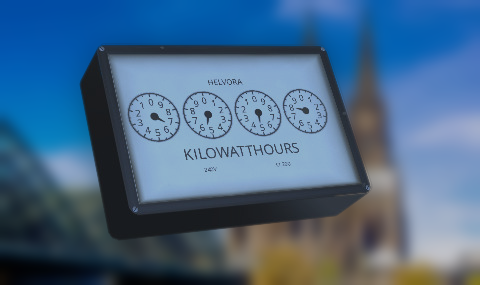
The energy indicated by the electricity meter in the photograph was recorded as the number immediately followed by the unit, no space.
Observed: 6548kWh
